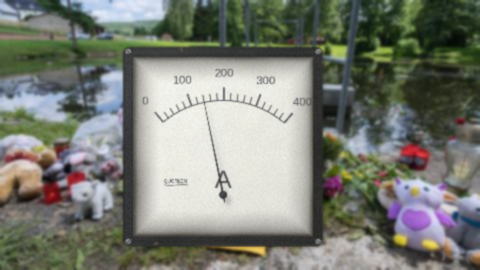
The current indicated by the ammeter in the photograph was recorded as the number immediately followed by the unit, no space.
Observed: 140A
